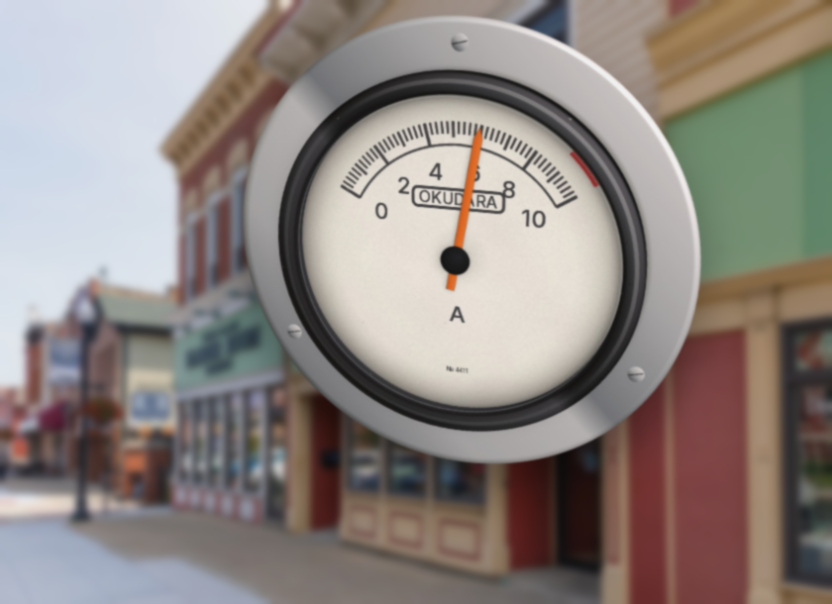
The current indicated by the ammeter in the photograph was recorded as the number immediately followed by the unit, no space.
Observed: 6A
